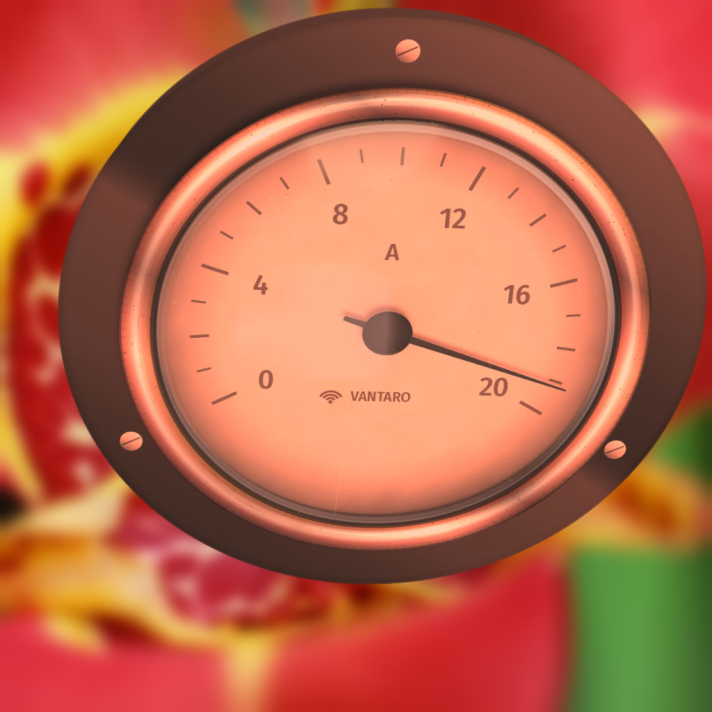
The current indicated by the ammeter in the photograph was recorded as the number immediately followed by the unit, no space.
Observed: 19A
